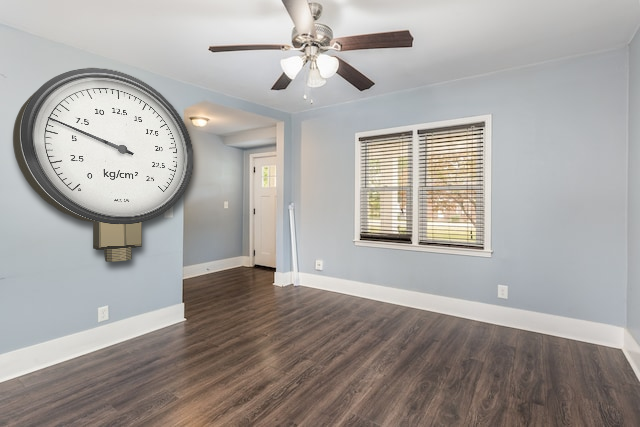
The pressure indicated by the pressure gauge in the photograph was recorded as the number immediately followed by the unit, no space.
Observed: 6kg/cm²
